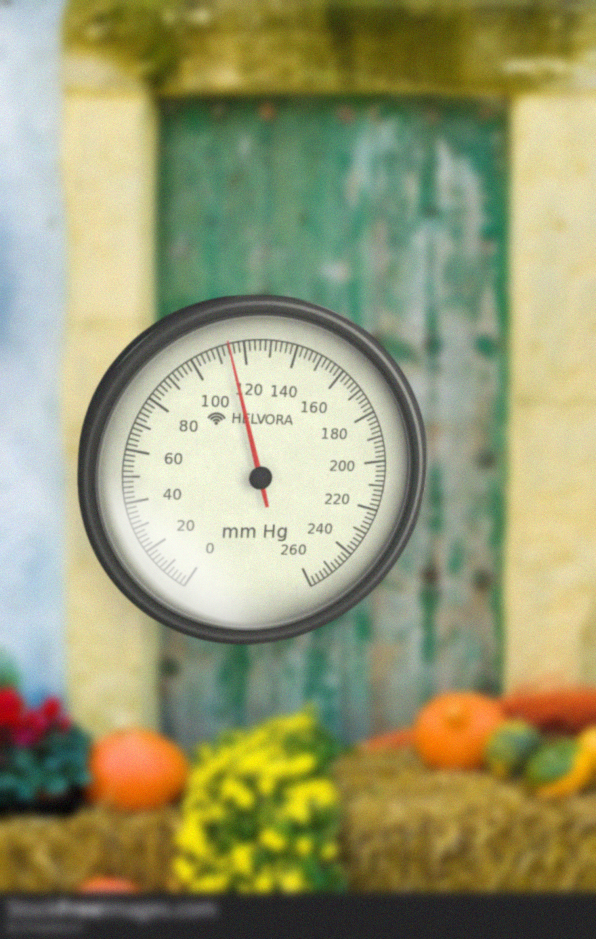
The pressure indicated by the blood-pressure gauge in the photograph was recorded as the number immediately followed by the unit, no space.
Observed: 114mmHg
